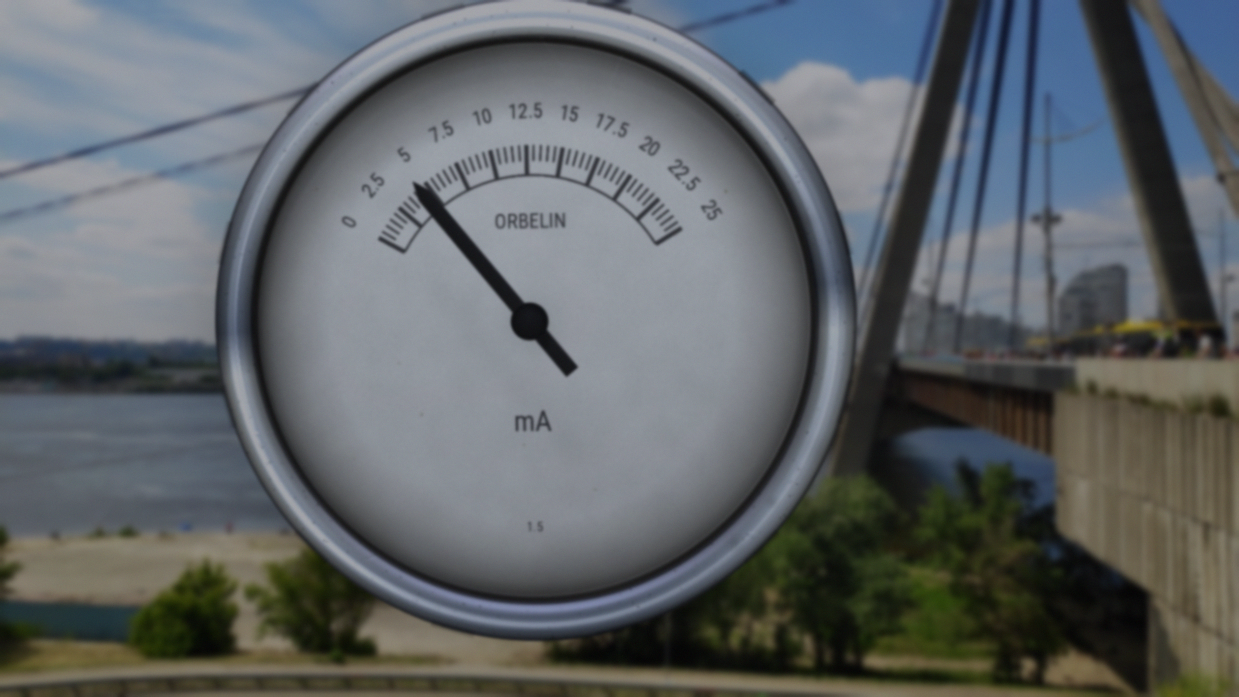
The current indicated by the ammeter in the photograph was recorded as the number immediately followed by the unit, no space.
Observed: 4.5mA
